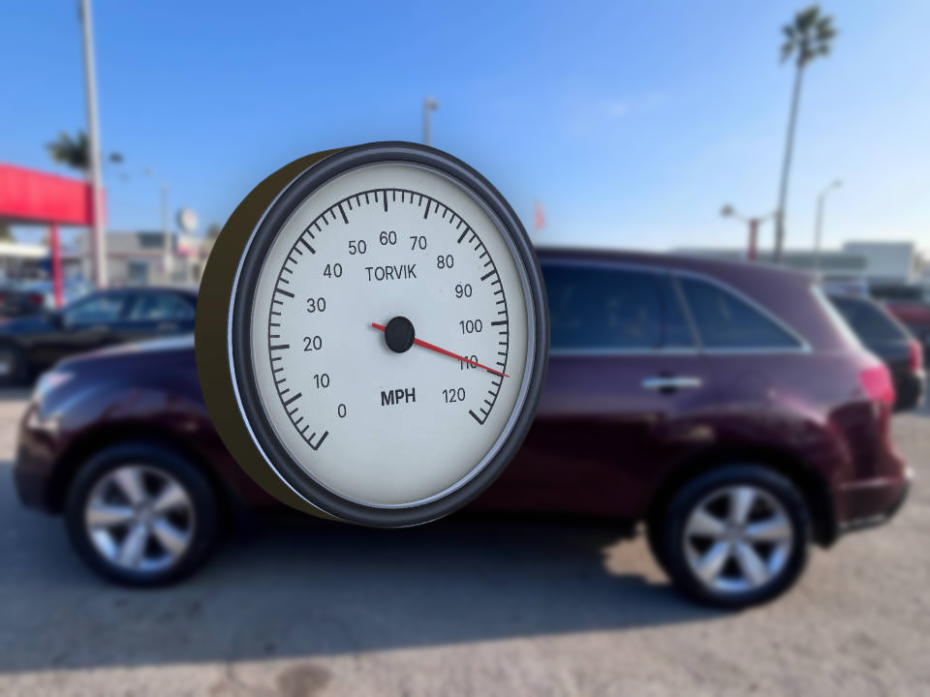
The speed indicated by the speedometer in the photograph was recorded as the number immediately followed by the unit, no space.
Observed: 110mph
